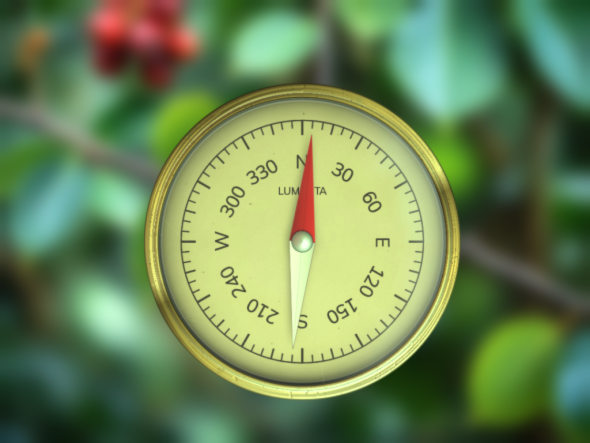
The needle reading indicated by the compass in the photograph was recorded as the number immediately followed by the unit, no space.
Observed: 5°
